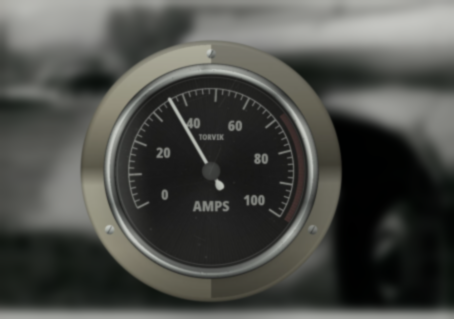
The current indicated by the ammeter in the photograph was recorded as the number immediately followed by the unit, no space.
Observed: 36A
